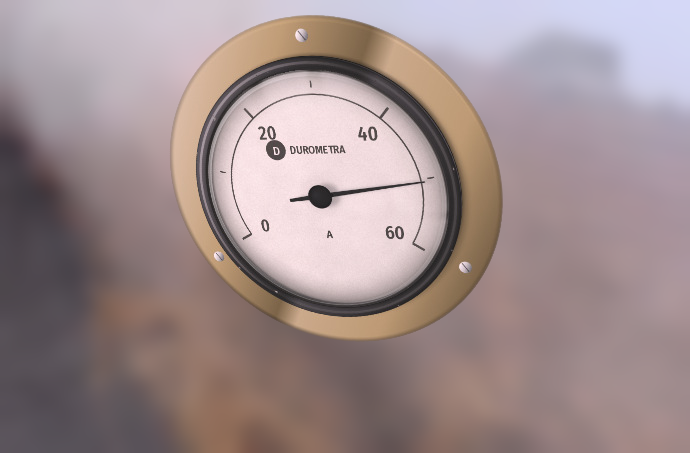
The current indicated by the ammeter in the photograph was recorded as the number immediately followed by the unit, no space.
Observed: 50A
